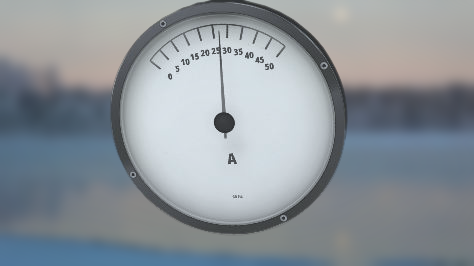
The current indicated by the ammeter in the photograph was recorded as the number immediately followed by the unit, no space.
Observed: 27.5A
